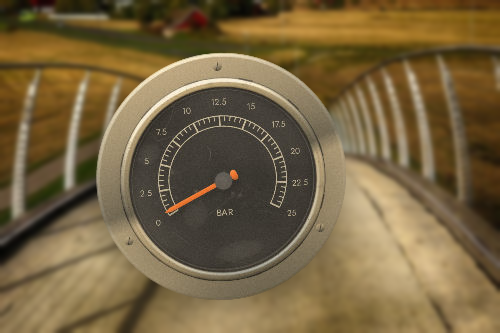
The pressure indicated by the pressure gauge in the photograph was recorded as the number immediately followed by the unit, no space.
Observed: 0.5bar
